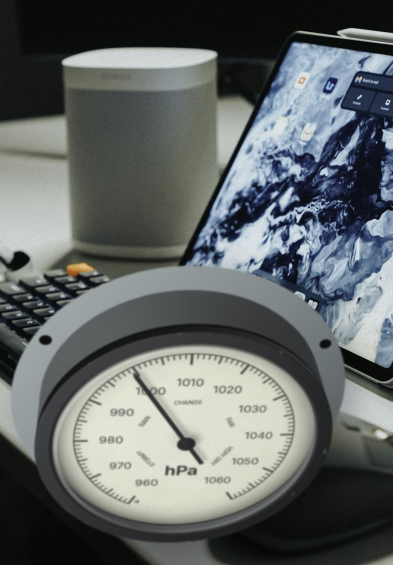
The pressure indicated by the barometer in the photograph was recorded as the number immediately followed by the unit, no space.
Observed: 1000hPa
